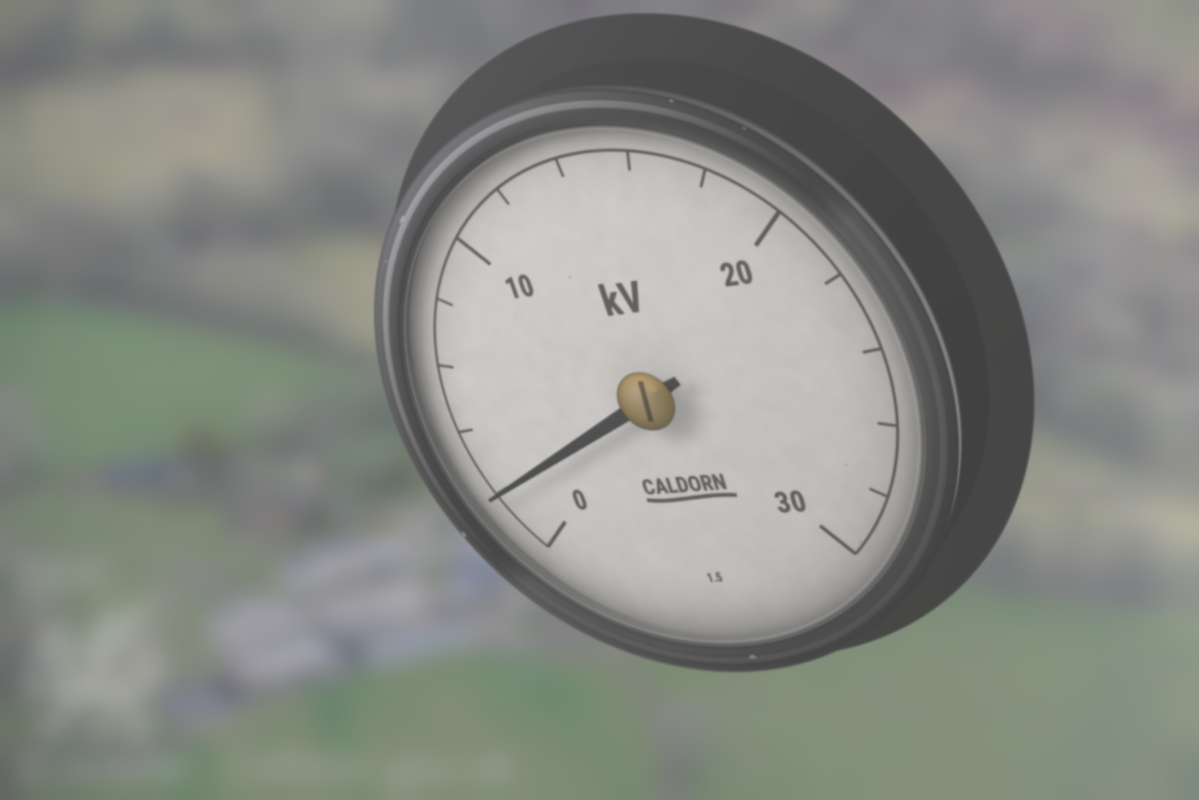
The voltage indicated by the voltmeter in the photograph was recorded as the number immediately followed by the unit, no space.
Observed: 2kV
